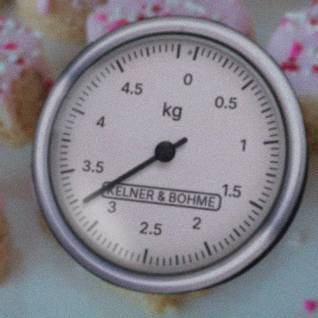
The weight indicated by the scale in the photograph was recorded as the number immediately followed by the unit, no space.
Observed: 3.2kg
